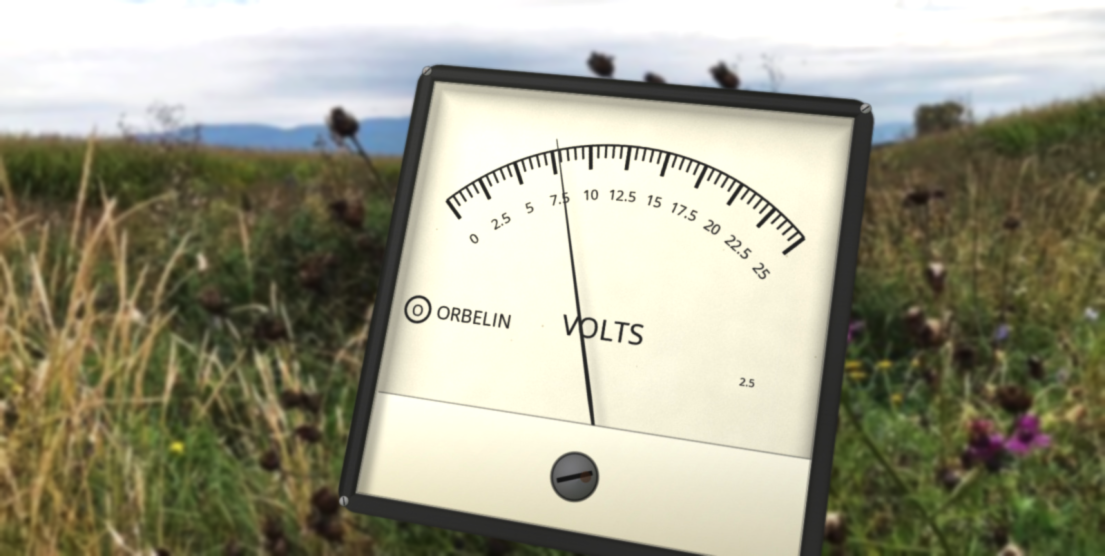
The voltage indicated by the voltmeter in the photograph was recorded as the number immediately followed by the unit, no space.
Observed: 8V
